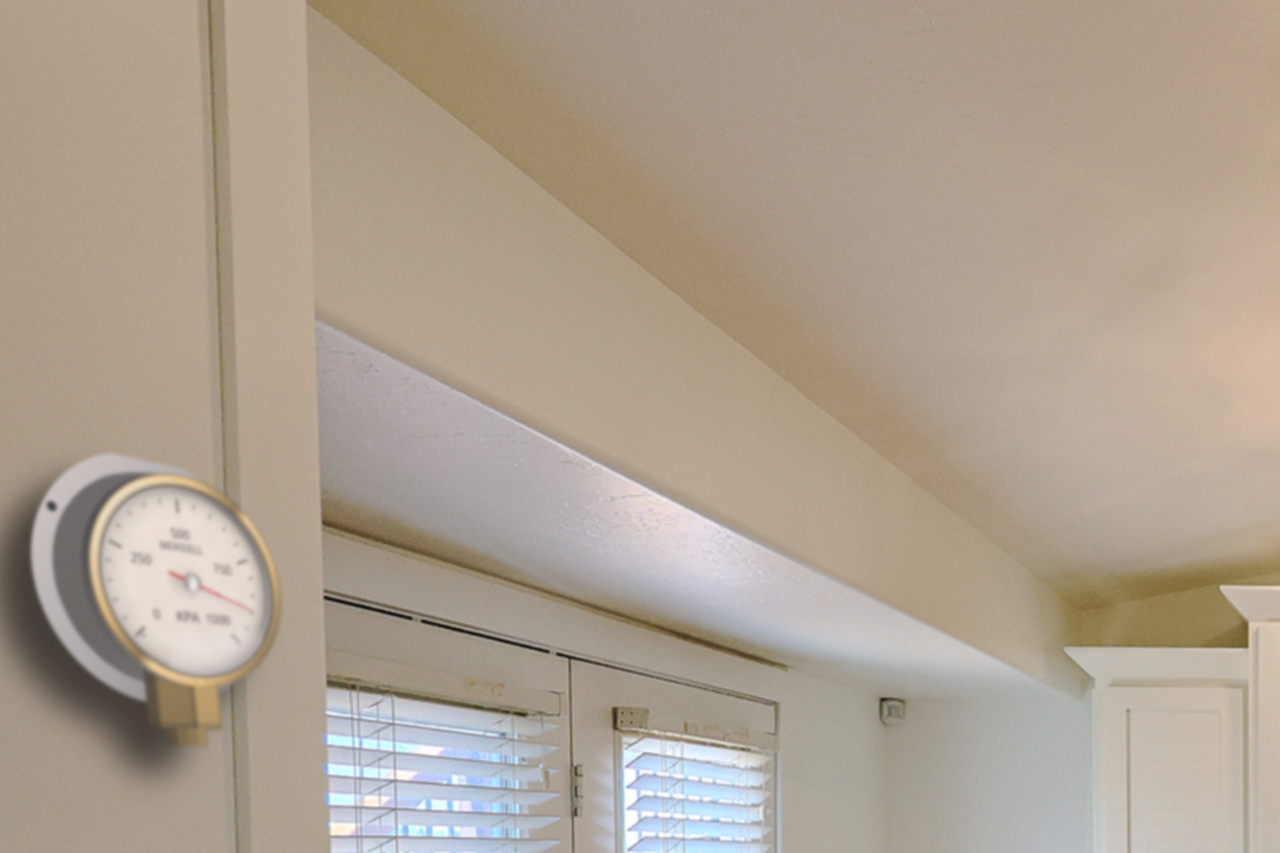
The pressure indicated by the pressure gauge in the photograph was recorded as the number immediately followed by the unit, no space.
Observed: 900kPa
